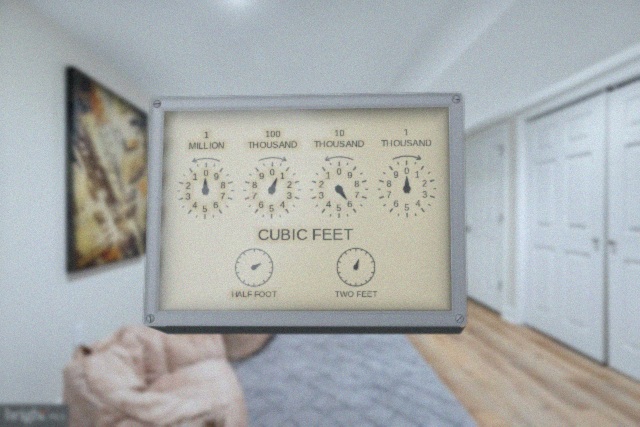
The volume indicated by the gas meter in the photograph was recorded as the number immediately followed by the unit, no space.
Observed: 6000ft³
